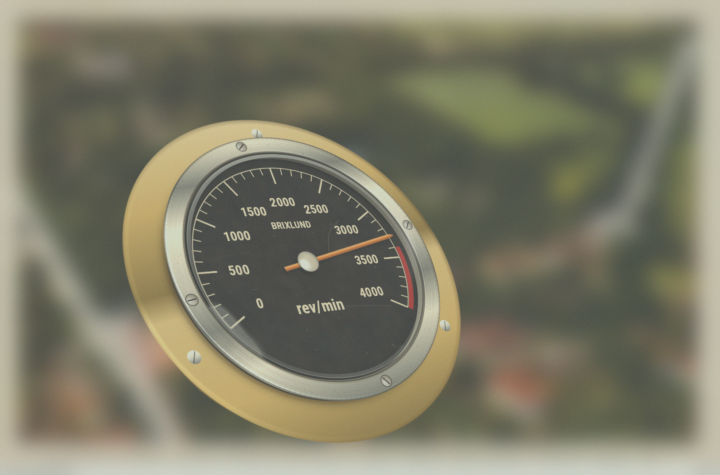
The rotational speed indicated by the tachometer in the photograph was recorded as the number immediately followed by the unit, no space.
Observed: 3300rpm
